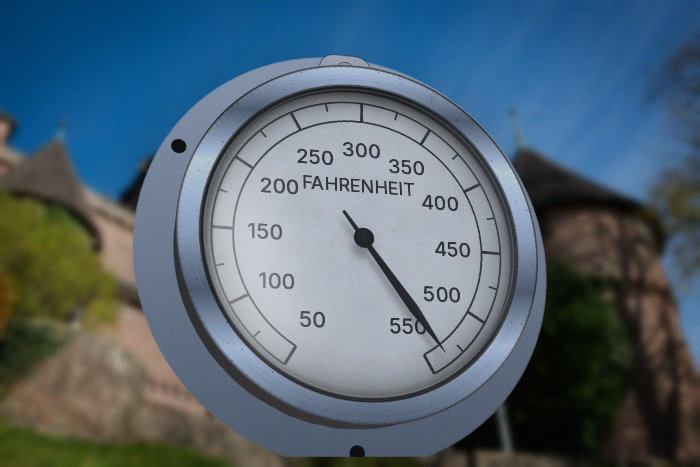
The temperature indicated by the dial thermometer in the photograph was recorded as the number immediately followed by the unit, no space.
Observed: 537.5°F
